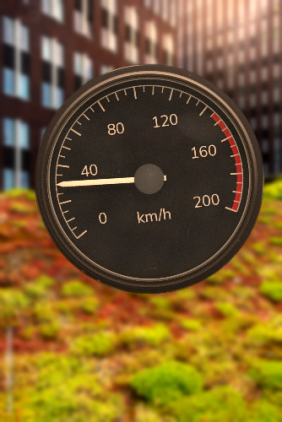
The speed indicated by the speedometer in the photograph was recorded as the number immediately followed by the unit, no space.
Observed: 30km/h
